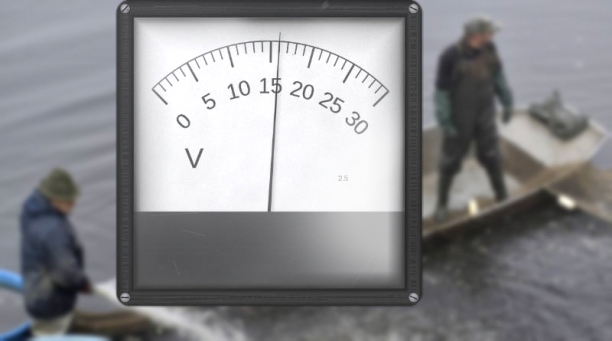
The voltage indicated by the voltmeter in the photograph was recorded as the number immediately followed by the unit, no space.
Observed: 16V
